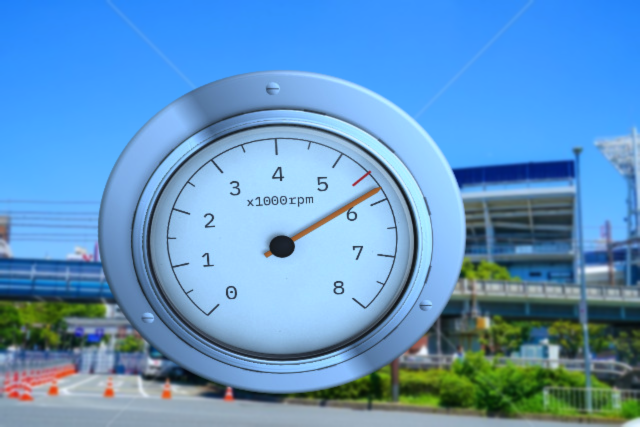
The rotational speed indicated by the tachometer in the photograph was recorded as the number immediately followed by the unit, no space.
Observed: 5750rpm
